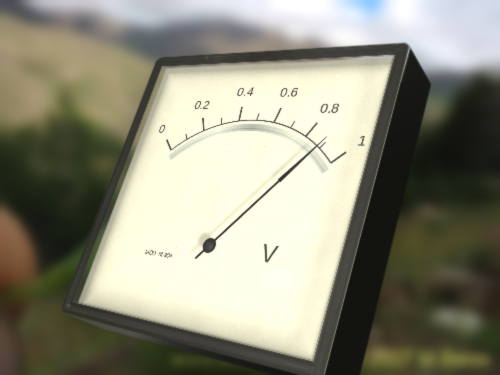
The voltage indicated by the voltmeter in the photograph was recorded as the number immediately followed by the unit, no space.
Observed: 0.9V
